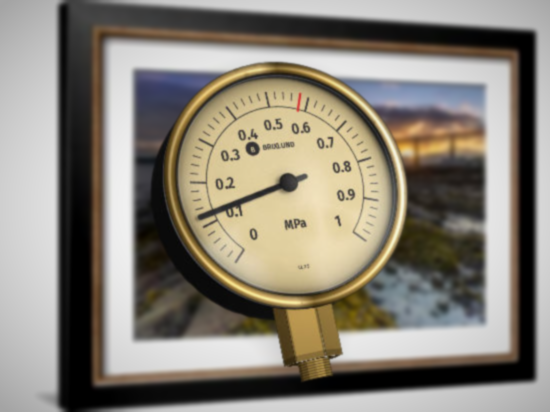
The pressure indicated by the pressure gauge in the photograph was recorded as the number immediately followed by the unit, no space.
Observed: 0.12MPa
